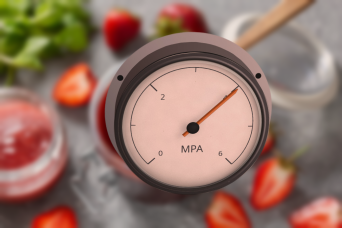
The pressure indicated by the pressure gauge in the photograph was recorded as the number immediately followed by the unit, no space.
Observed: 4MPa
